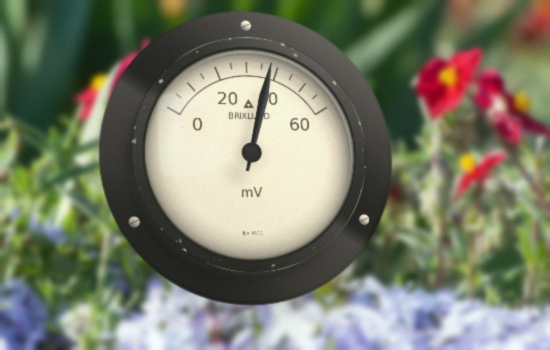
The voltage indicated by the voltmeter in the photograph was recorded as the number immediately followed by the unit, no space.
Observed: 37.5mV
